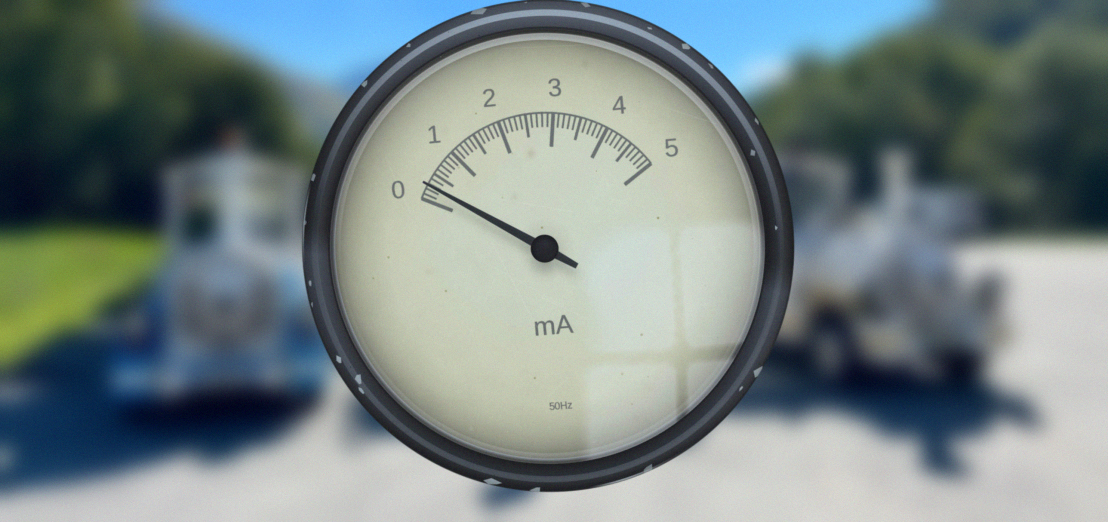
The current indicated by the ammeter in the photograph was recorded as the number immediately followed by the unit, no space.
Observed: 0.3mA
